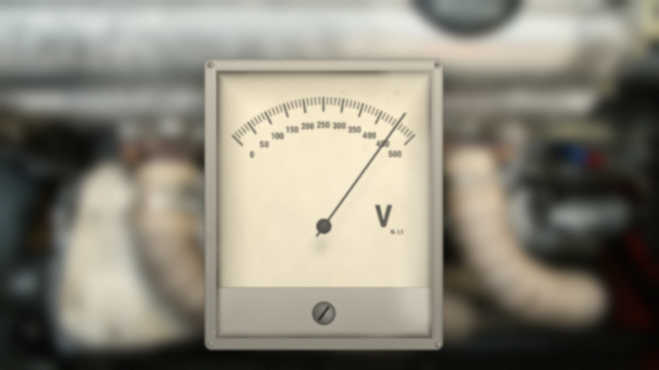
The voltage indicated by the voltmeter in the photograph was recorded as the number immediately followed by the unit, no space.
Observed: 450V
